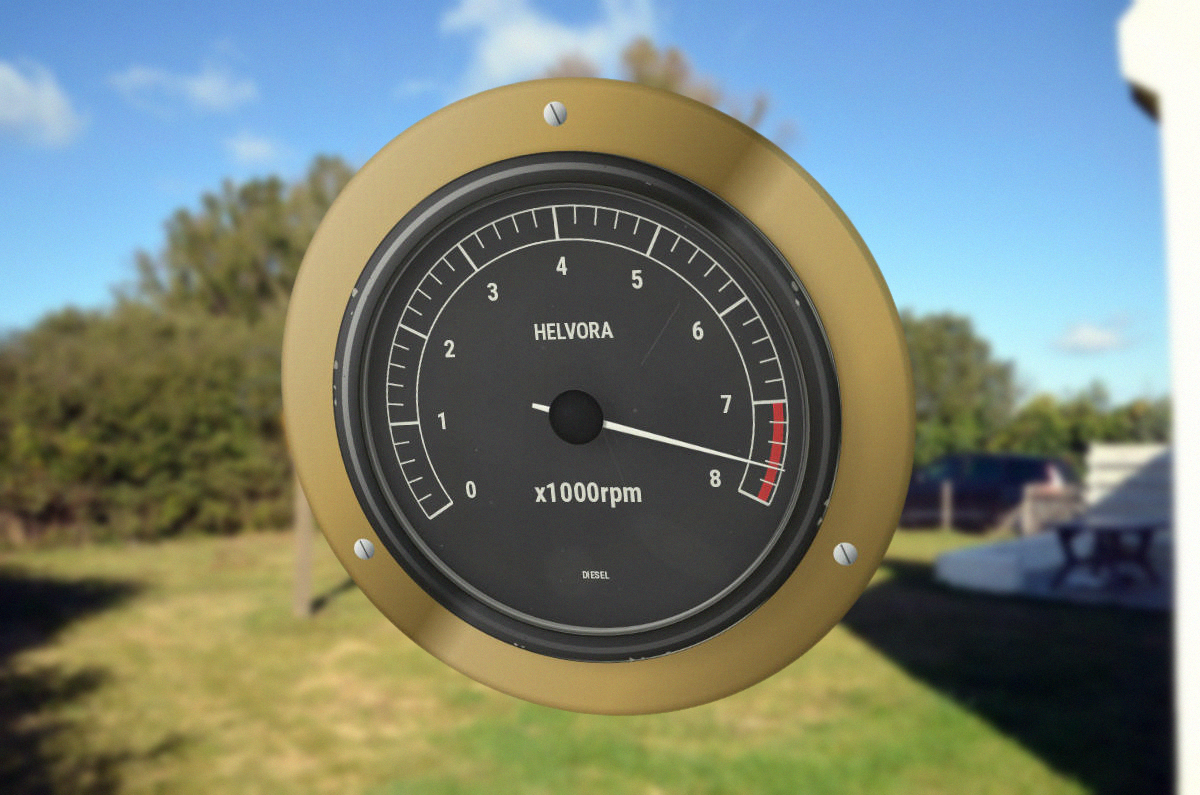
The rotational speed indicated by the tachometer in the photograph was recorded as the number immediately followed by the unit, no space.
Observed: 7600rpm
